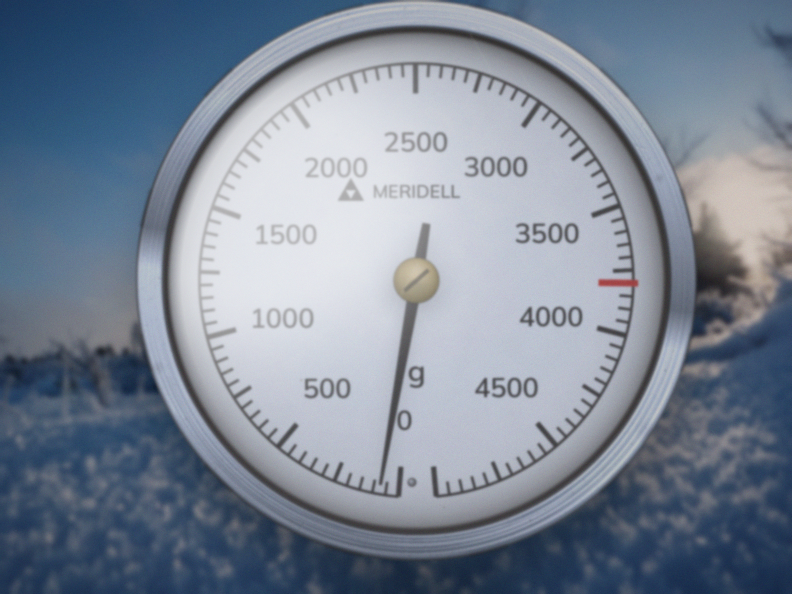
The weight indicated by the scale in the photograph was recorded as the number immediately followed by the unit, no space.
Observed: 75g
